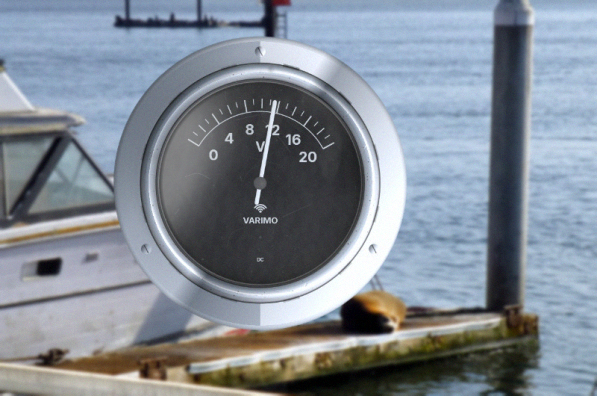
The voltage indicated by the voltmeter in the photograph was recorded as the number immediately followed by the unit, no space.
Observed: 11.5V
